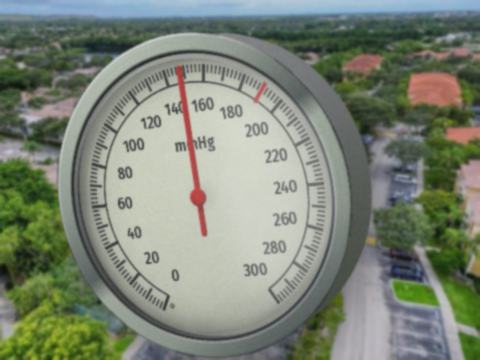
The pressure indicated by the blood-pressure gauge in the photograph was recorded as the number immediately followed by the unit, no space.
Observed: 150mmHg
